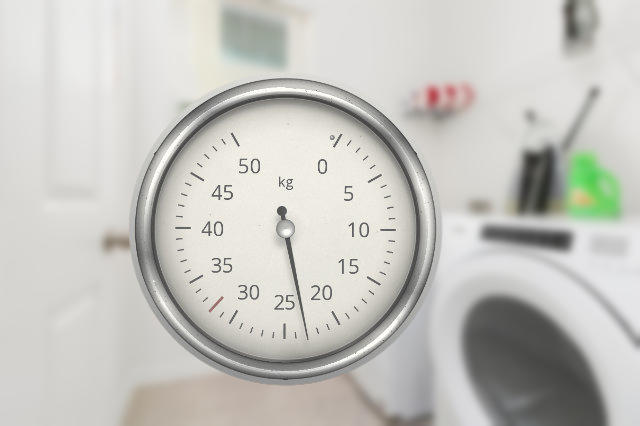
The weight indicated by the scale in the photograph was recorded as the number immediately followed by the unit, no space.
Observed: 23kg
